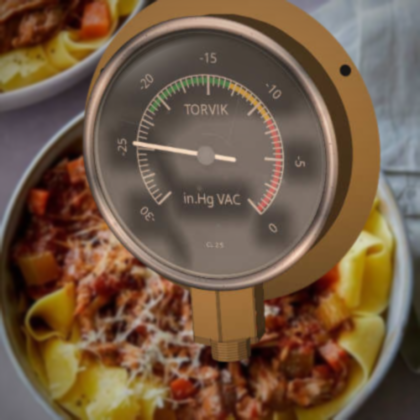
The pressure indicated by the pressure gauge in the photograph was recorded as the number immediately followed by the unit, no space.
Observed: -24.5inHg
